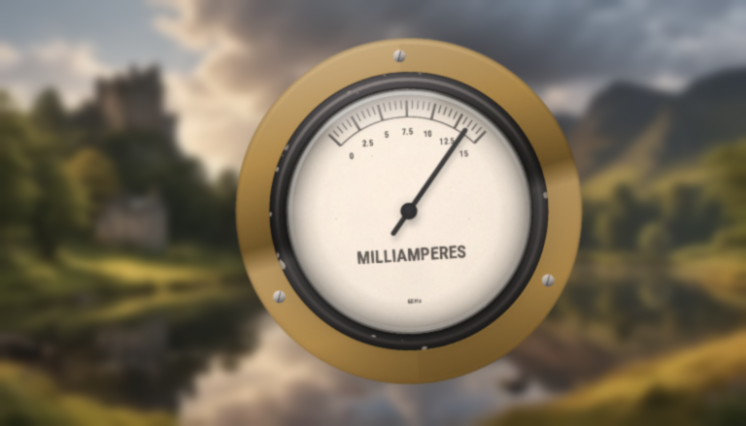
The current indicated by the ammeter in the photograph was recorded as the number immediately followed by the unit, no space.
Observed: 13.5mA
